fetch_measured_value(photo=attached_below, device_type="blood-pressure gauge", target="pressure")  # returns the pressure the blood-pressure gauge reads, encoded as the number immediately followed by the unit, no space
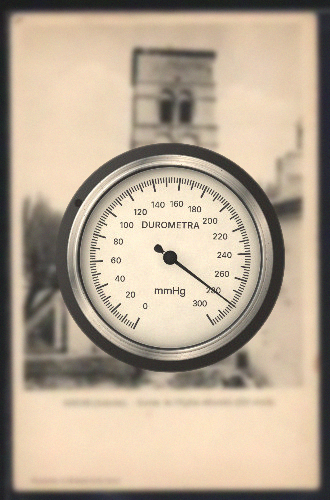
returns 280mmHg
